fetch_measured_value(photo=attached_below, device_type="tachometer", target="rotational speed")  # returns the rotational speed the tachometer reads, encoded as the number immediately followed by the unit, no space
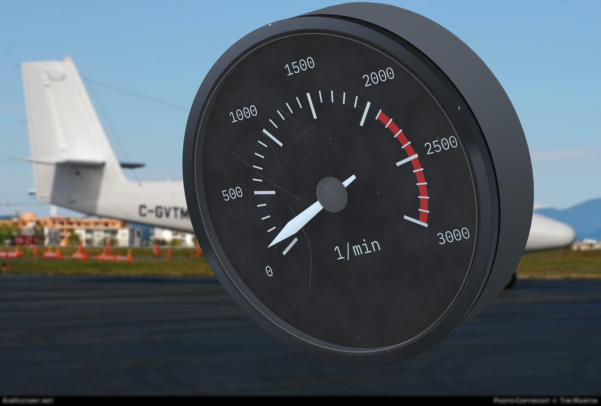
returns 100rpm
